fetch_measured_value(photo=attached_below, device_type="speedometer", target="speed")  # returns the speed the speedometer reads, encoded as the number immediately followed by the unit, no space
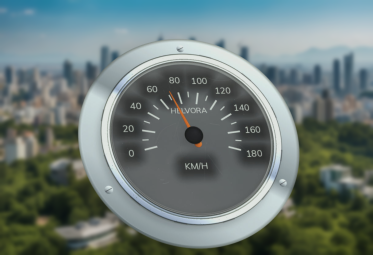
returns 70km/h
